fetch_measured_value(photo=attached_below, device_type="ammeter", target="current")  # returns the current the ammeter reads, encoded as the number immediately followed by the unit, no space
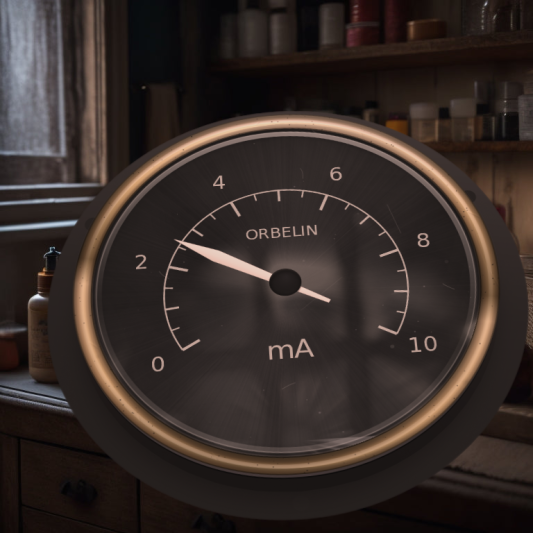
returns 2.5mA
